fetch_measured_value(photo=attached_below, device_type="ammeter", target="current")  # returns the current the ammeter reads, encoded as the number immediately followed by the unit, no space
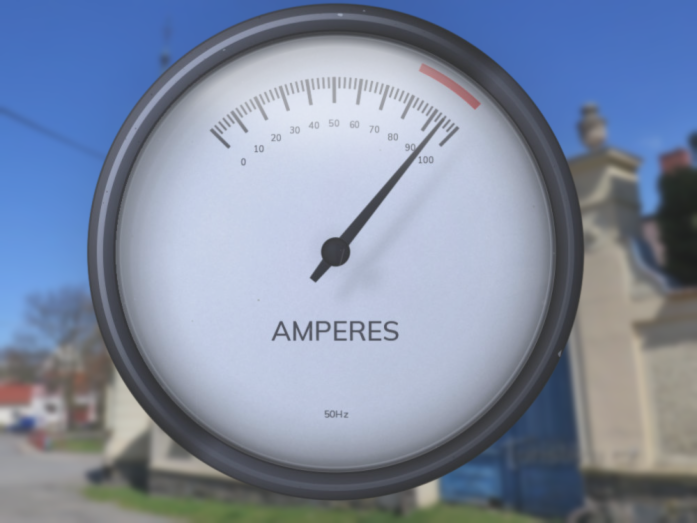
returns 94A
